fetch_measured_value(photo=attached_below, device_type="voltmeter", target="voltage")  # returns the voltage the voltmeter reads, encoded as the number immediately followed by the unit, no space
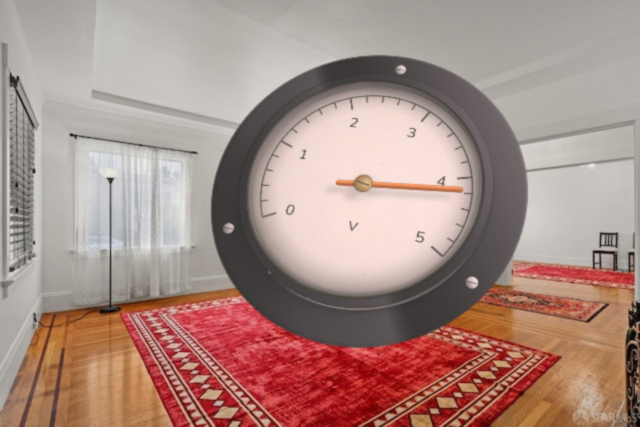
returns 4.2V
